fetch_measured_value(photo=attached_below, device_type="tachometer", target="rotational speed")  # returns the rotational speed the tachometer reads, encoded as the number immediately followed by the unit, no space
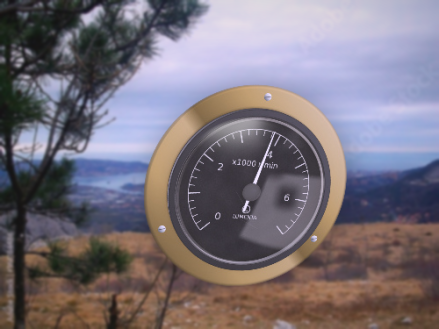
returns 3800rpm
